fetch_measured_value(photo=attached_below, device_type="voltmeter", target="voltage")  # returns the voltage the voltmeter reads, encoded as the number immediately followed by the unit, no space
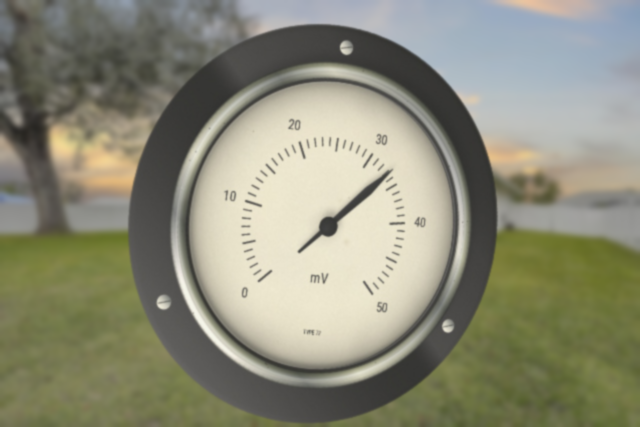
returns 33mV
